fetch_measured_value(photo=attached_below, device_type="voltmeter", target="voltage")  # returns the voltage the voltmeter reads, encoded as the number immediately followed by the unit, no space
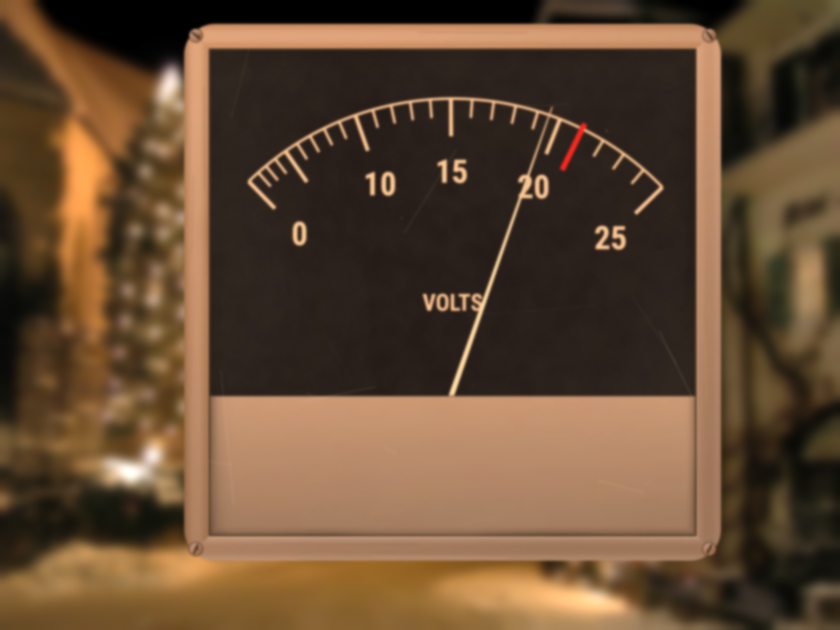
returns 19.5V
